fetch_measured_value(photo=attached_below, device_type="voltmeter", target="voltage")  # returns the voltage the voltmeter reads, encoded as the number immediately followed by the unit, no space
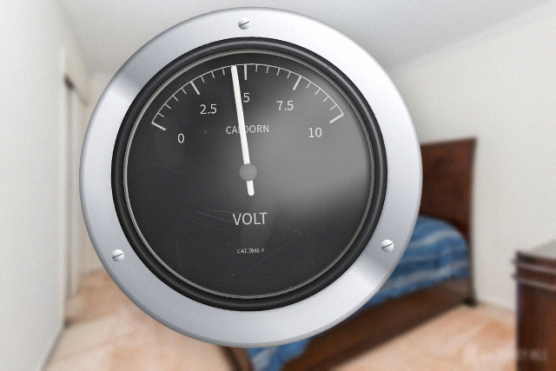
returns 4.5V
